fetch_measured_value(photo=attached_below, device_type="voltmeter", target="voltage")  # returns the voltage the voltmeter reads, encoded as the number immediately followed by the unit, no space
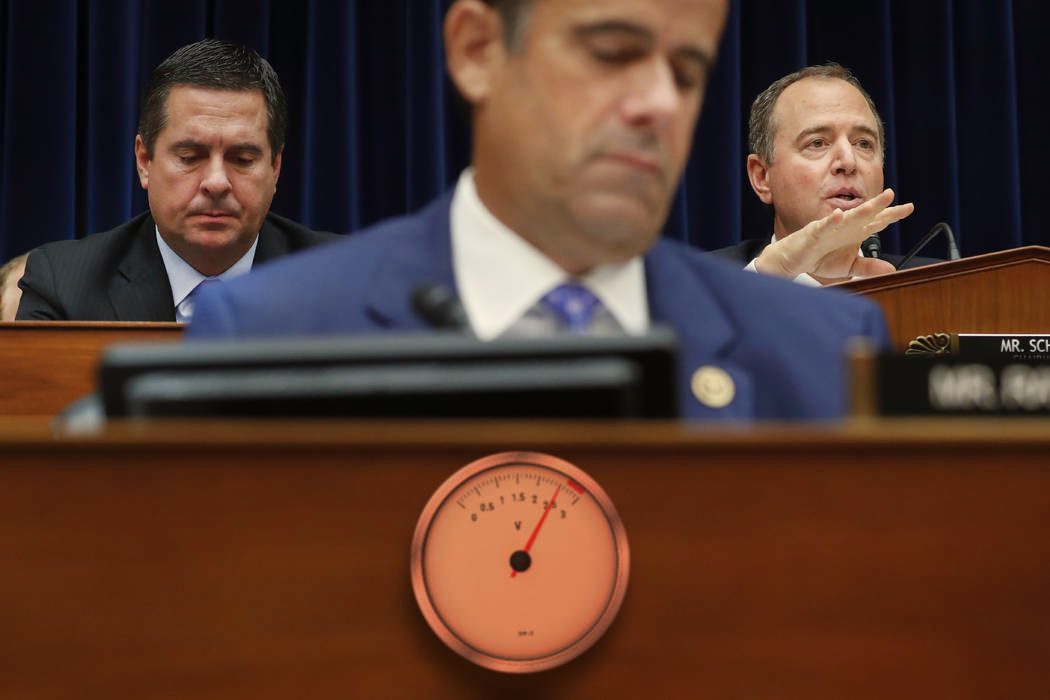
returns 2.5V
